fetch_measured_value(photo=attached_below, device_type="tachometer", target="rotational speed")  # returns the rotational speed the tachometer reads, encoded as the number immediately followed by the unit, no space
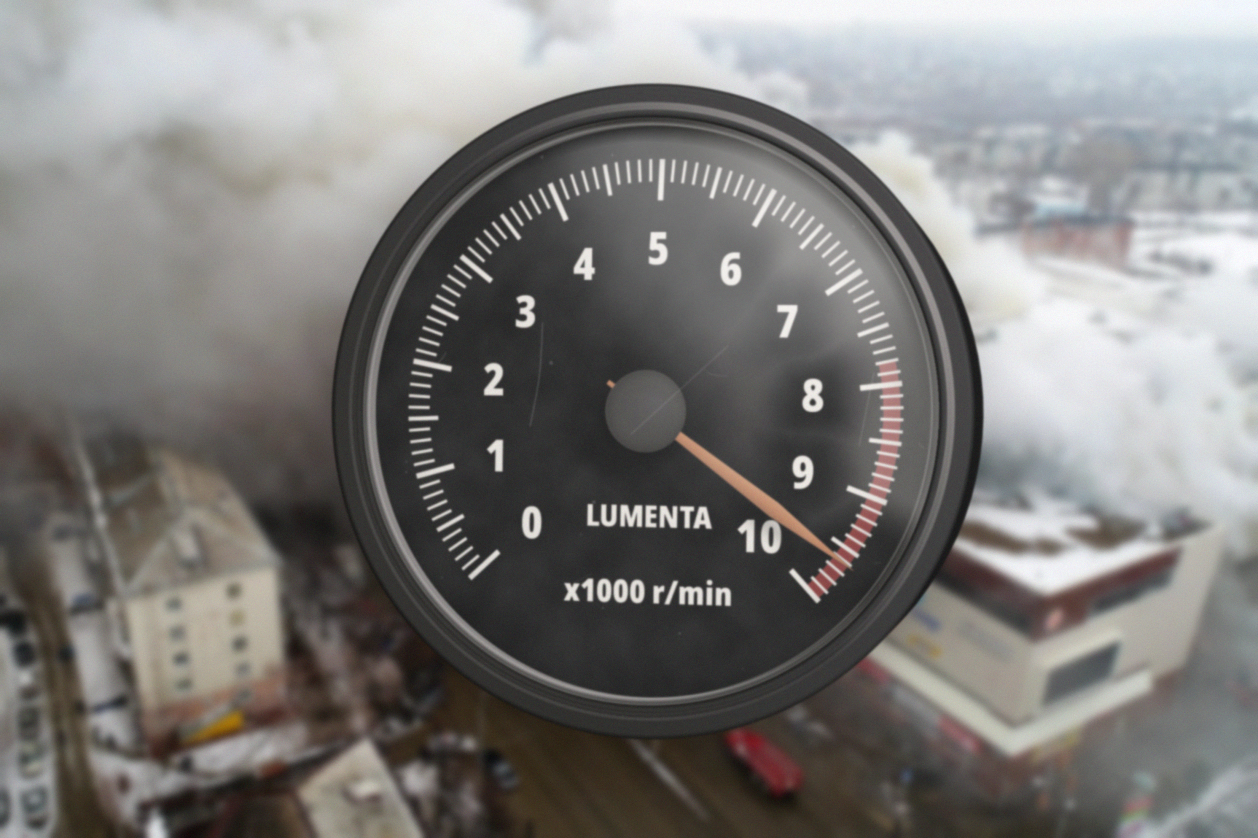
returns 9600rpm
